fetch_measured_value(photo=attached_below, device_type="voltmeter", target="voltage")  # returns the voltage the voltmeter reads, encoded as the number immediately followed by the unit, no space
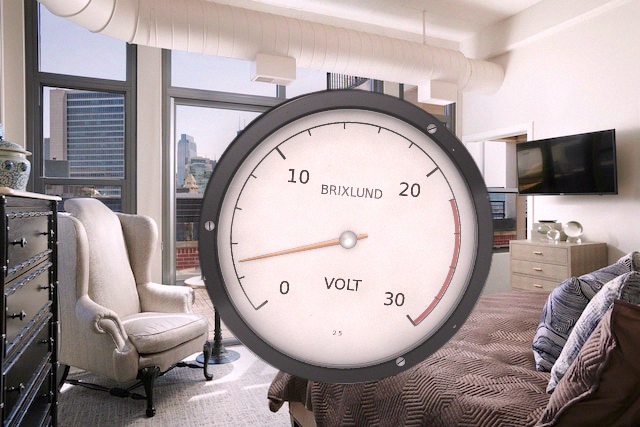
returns 3V
